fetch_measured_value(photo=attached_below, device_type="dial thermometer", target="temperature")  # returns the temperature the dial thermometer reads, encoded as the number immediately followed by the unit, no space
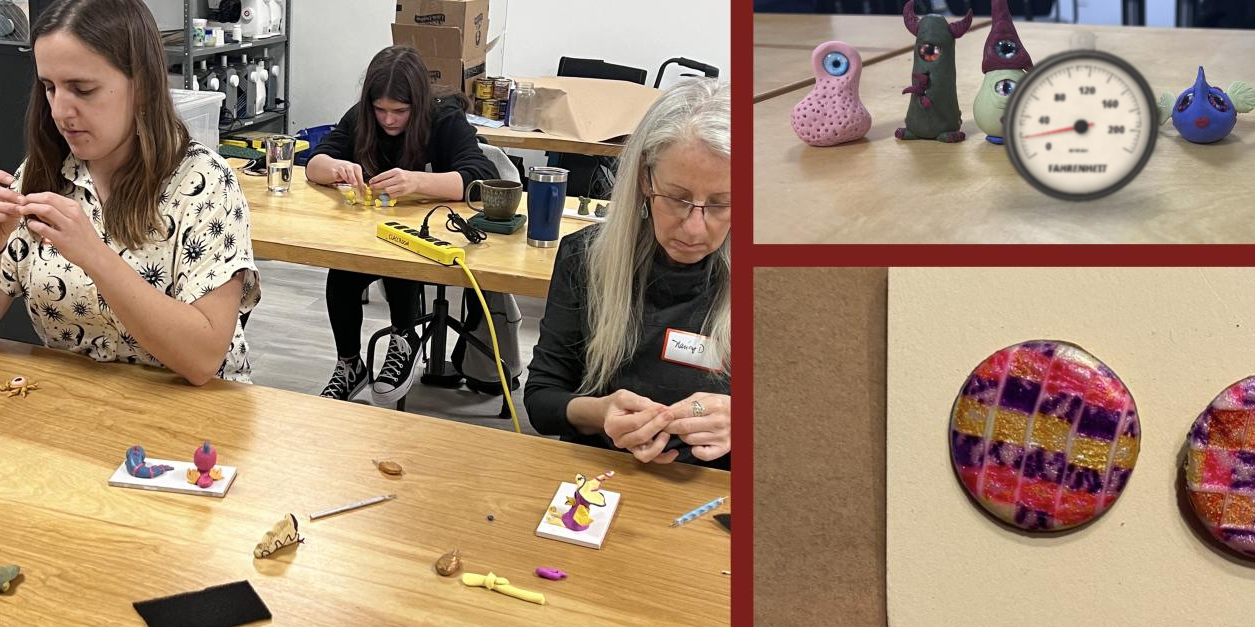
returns 20°F
